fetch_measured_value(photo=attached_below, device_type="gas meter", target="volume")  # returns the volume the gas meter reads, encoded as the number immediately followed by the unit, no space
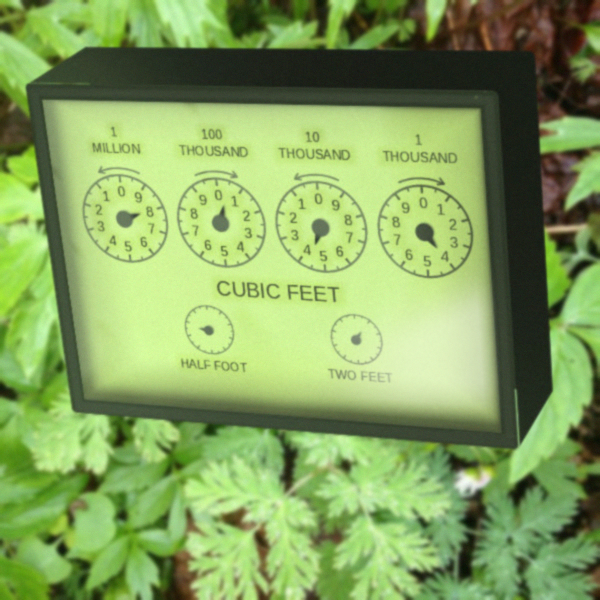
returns 804400ft³
